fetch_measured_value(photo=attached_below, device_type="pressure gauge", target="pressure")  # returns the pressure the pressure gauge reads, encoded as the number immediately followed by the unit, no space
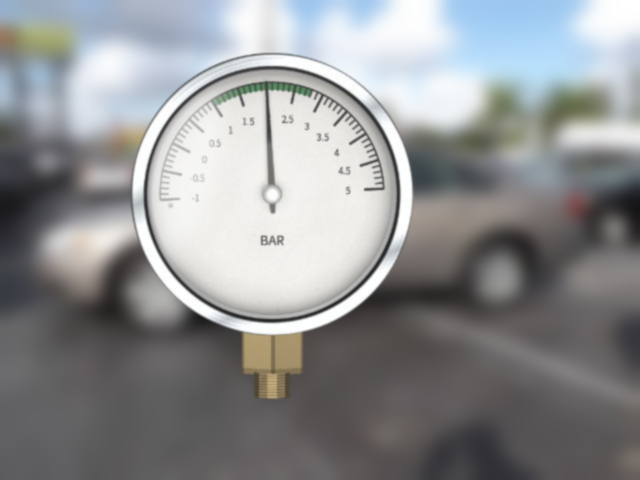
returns 2bar
